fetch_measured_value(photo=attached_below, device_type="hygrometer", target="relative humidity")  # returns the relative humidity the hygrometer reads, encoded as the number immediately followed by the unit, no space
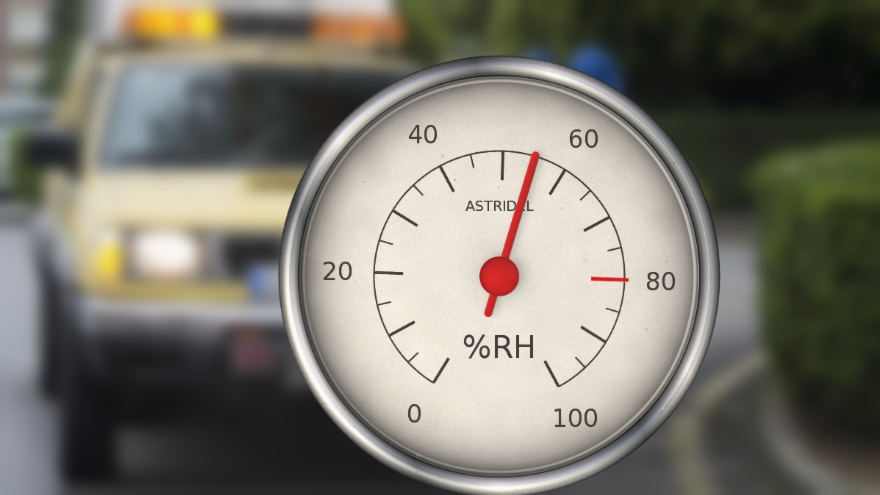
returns 55%
